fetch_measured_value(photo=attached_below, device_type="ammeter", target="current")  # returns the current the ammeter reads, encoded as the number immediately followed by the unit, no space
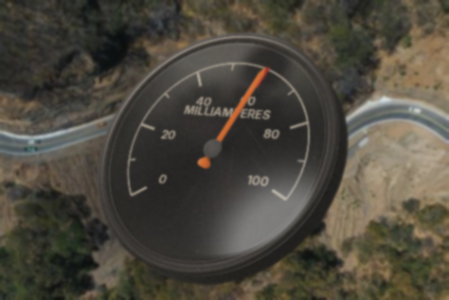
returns 60mA
